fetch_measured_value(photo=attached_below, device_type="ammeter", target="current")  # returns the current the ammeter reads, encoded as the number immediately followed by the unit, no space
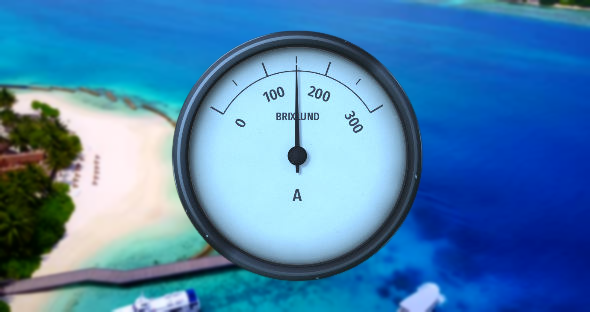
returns 150A
